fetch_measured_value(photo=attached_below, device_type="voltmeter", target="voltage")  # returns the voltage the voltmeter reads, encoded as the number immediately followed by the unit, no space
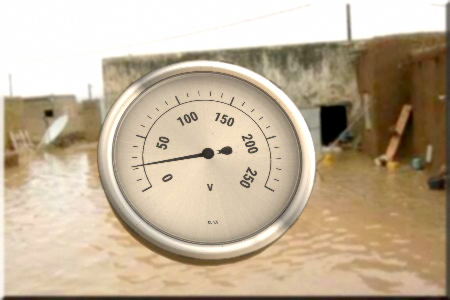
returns 20V
